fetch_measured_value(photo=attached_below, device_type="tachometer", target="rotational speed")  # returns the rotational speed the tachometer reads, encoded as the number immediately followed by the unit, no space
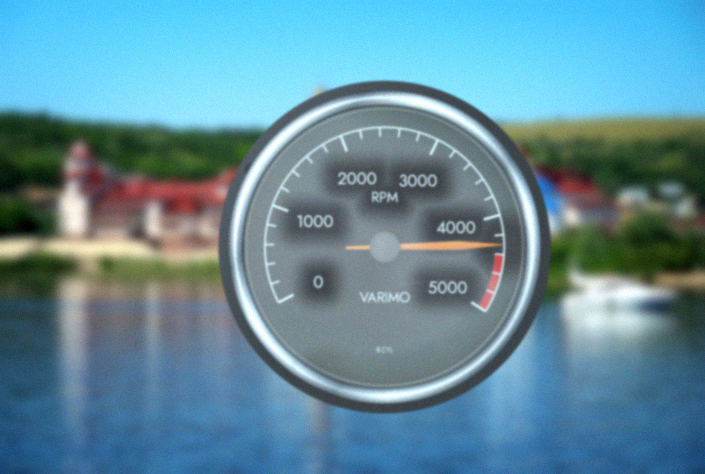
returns 4300rpm
